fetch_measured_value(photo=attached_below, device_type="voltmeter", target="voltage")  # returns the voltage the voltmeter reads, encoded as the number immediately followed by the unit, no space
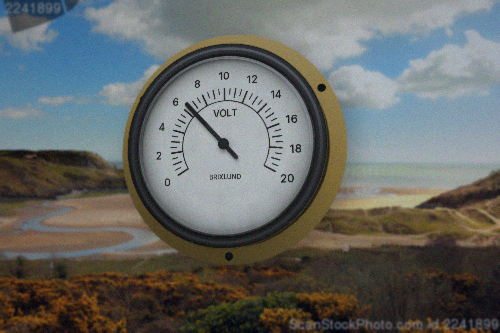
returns 6.5V
